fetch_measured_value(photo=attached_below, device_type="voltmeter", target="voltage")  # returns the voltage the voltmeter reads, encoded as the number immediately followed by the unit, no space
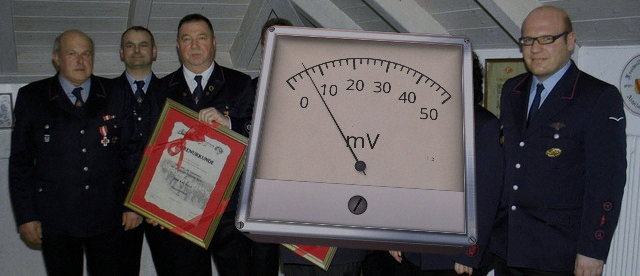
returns 6mV
